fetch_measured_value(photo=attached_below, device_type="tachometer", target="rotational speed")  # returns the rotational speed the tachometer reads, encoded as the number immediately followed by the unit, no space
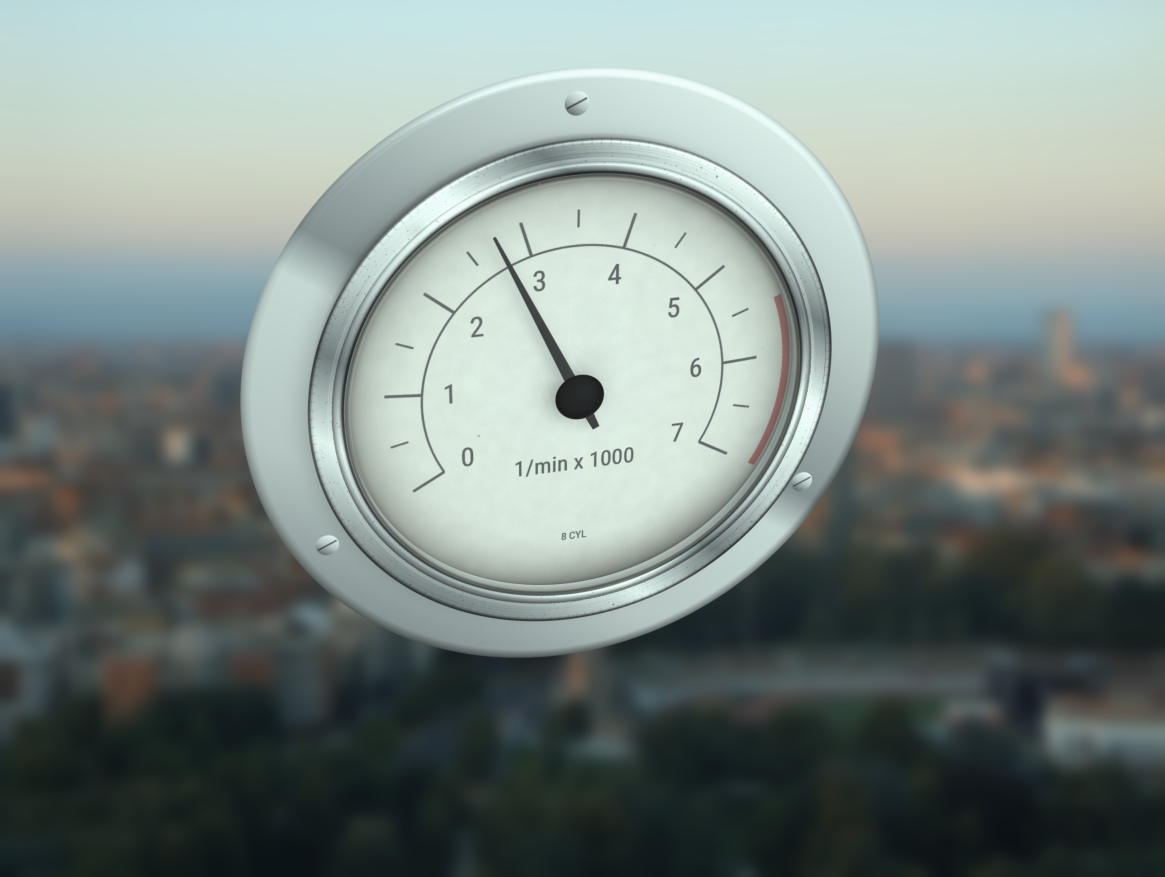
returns 2750rpm
